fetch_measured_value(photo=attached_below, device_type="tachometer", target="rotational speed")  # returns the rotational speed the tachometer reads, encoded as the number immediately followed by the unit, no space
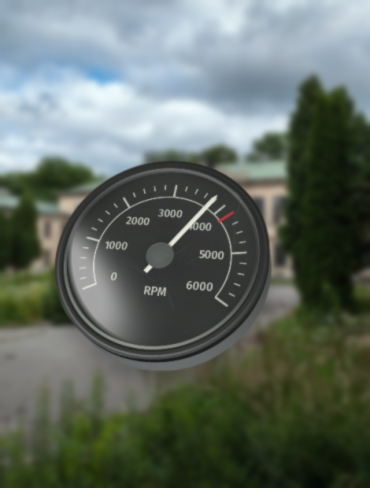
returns 3800rpm
